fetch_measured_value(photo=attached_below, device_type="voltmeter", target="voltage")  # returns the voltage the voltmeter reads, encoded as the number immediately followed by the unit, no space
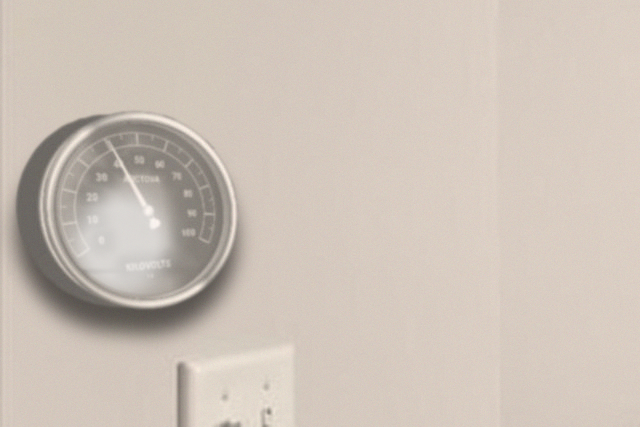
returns 40kV
